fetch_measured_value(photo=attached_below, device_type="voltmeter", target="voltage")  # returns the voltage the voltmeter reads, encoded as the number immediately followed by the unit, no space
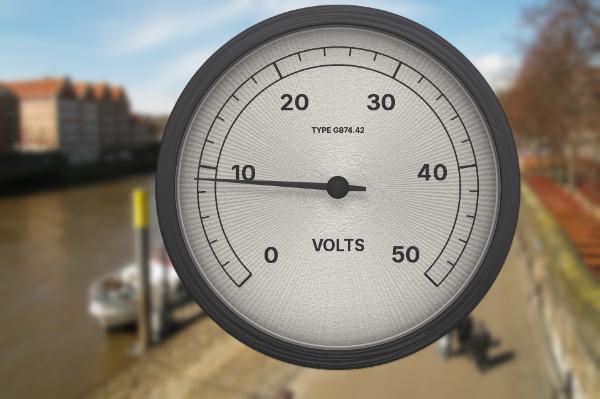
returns 9V
